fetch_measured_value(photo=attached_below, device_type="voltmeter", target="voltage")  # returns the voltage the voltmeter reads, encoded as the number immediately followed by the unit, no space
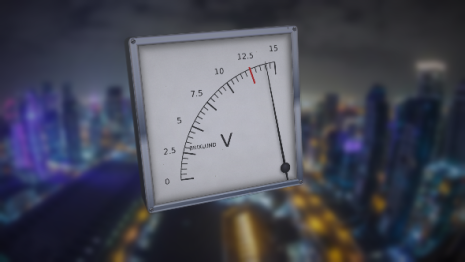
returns 14V
